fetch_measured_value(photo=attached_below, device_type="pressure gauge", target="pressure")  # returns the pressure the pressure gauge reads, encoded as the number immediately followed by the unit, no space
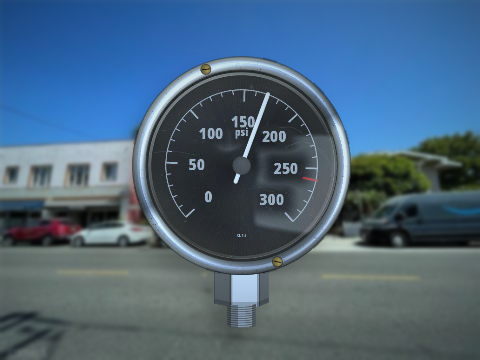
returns 170psi
